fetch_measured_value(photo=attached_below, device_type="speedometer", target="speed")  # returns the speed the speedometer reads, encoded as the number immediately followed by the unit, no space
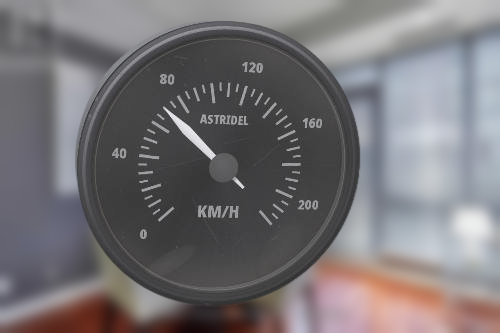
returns 70km/h
